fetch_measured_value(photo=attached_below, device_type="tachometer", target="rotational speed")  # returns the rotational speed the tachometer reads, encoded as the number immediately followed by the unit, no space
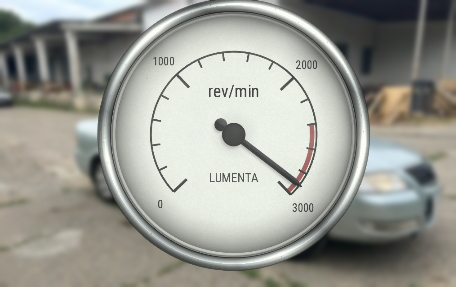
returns 2900rpm
